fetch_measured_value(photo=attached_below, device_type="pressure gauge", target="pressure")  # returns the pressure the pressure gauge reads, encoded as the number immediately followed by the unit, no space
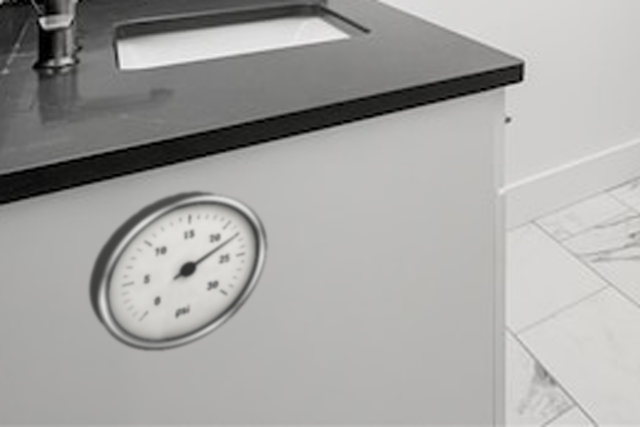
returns 22psi
